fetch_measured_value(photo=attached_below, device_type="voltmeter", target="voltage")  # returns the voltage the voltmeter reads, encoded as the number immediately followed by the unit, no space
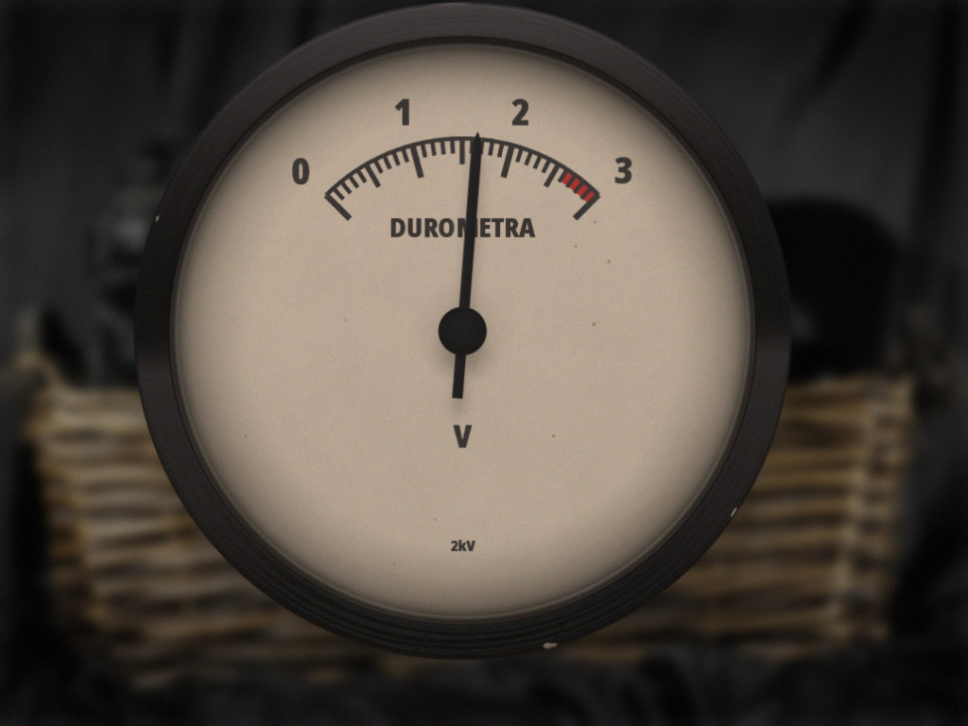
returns 1.65V
